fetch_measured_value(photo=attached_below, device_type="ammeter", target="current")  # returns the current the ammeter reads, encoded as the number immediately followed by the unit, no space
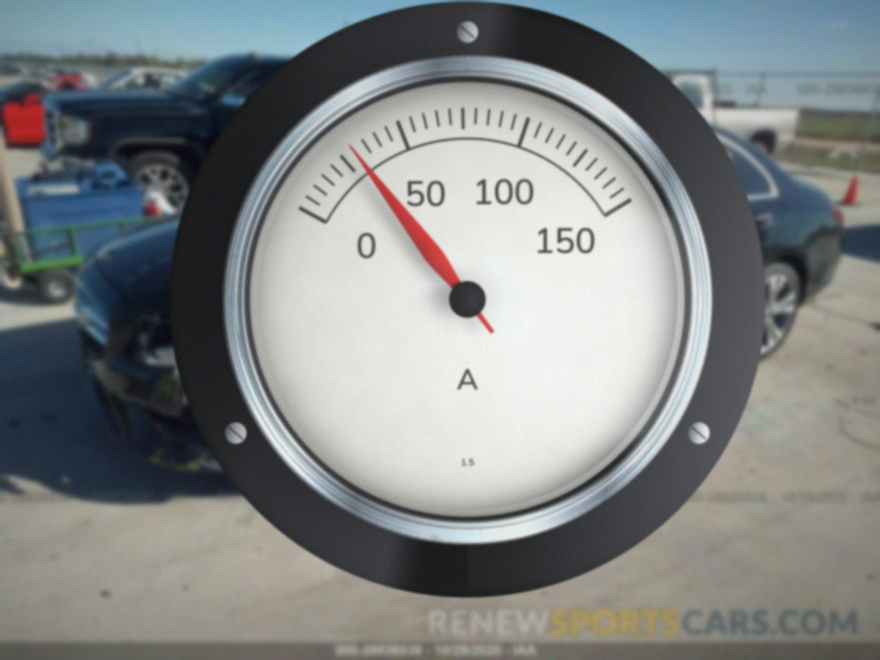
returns 30A
